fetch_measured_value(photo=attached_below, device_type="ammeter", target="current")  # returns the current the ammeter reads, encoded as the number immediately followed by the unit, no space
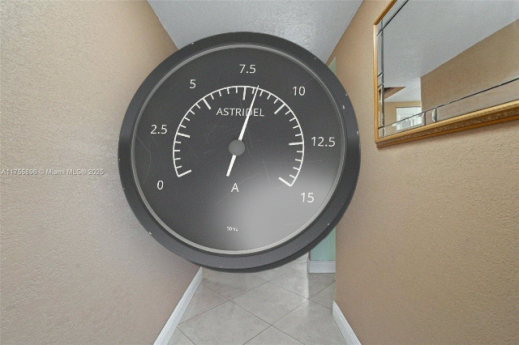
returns 8.25A
